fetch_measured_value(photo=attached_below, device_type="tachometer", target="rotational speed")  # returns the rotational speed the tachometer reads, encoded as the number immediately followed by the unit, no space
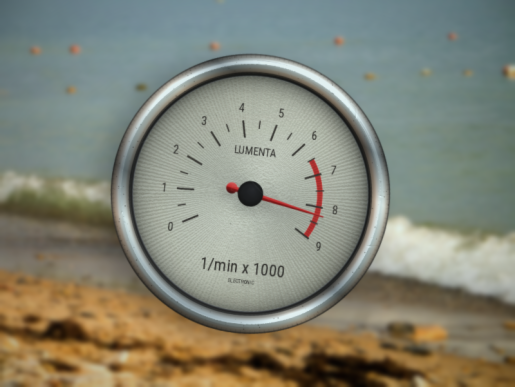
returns 8250rpm
